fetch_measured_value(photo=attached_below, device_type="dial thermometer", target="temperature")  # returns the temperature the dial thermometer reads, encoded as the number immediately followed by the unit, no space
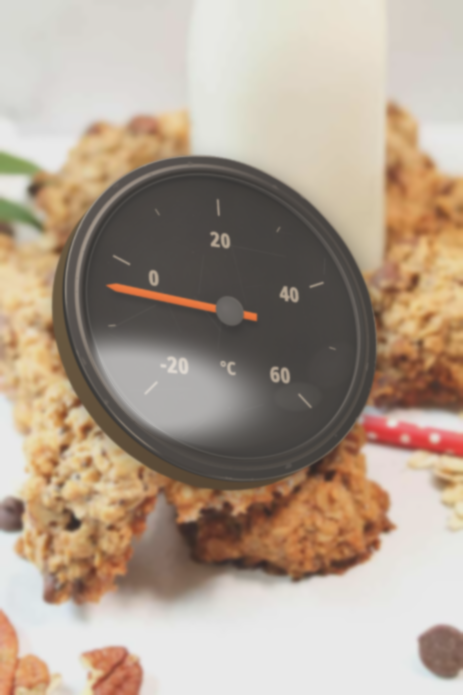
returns -5°C
